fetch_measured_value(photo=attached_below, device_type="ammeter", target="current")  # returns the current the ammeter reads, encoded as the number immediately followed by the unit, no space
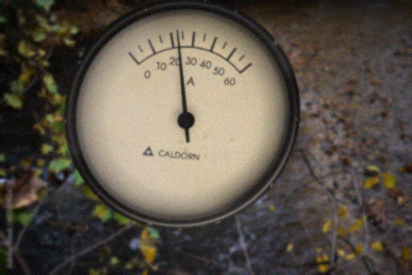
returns 22.5A
